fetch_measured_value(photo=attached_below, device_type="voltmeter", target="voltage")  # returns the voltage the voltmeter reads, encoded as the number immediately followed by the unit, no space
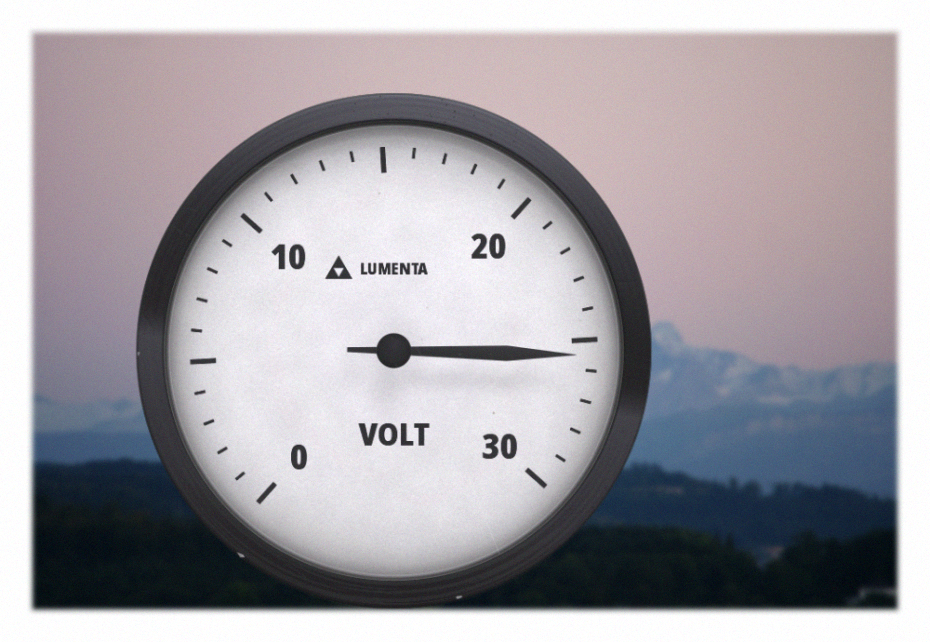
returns 25.5V
